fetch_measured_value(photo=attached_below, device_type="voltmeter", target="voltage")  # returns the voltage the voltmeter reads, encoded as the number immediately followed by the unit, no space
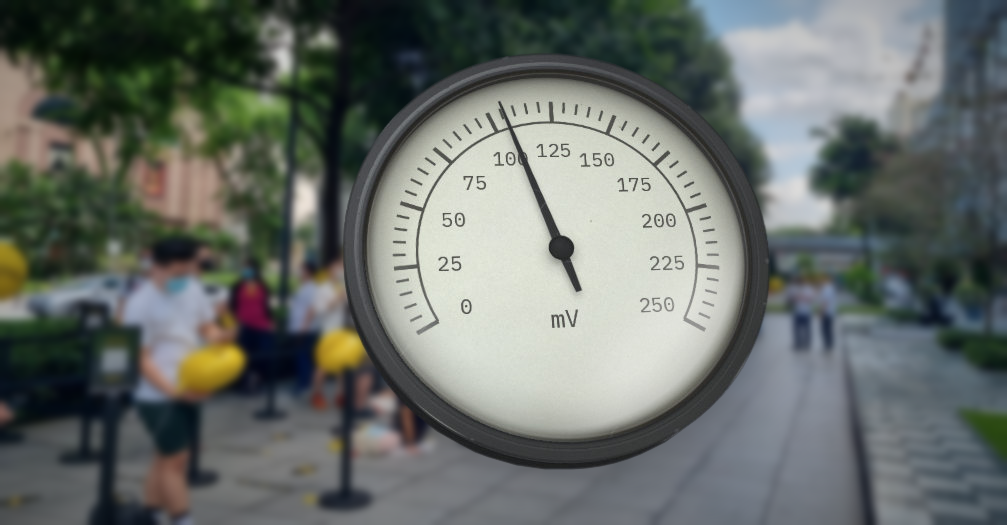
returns 105mV
